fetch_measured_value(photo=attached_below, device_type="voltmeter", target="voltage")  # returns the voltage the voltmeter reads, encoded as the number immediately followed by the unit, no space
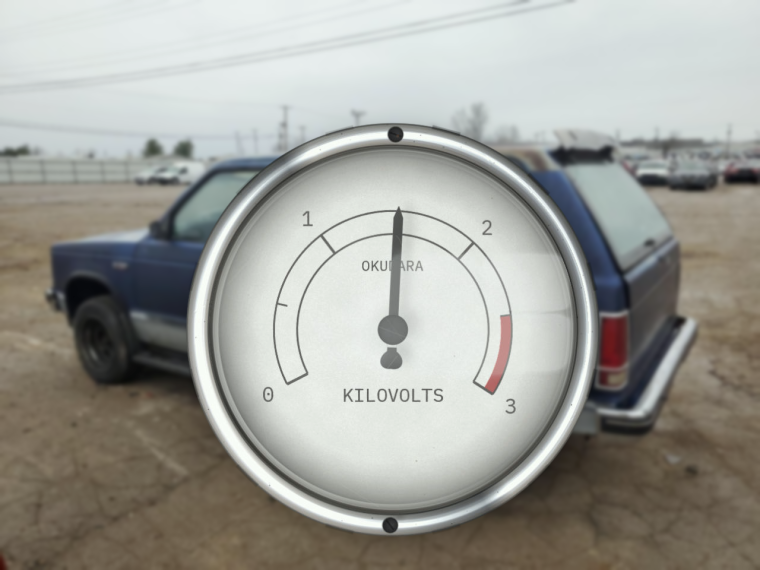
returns 1.5kV
